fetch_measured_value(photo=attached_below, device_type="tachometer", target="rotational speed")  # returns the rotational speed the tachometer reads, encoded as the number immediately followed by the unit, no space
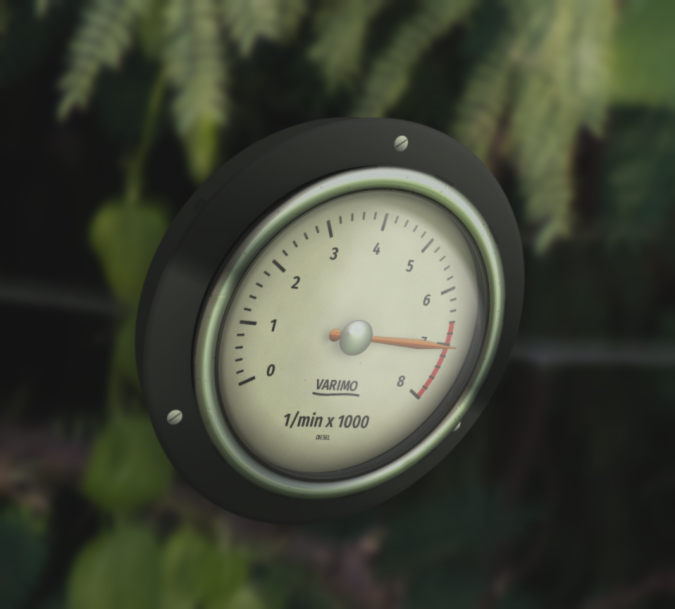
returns 7000rpm
